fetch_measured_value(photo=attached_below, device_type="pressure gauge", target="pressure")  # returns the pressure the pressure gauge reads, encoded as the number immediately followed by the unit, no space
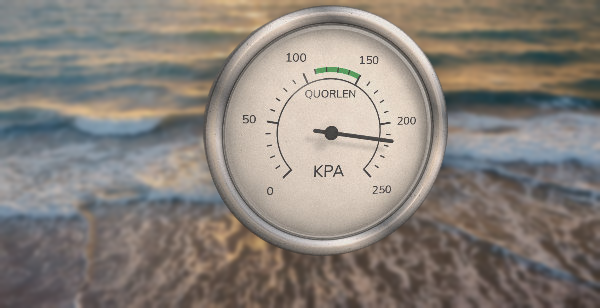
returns 215kPa
